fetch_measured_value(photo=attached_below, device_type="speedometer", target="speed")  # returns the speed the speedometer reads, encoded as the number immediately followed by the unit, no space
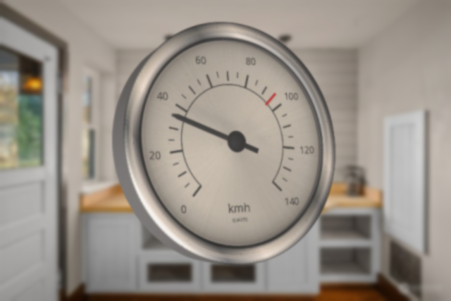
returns 35km/h
